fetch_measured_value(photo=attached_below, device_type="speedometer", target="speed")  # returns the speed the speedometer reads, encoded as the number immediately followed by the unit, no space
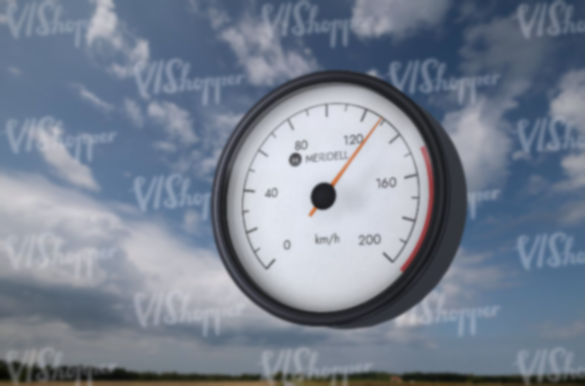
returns 130km/h
